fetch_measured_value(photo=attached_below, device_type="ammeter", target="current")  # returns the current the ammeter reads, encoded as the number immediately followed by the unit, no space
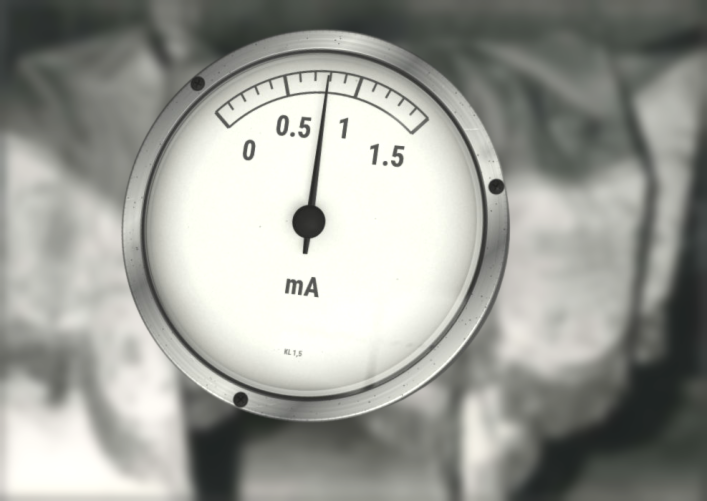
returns 0.8mA
